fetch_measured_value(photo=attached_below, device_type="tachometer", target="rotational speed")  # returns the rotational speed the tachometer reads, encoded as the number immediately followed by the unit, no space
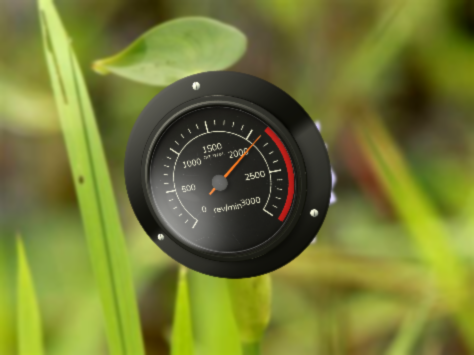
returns 2100rpm
